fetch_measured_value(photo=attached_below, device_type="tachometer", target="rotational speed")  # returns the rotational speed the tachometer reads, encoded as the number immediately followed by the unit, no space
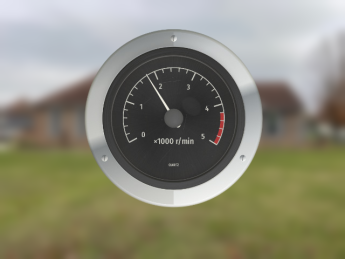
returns 1800rpm
